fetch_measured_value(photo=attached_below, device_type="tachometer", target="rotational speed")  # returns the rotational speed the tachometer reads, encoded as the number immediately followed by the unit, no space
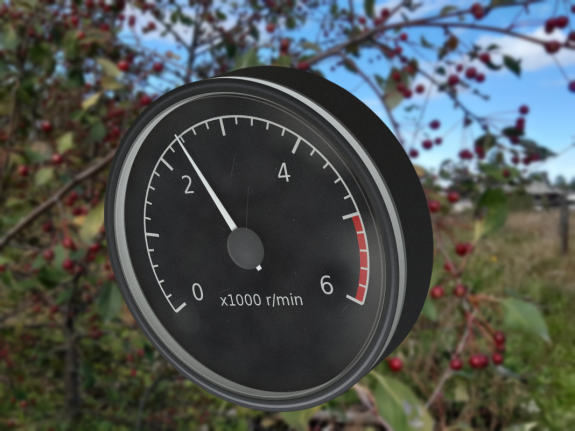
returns 2400rpm
